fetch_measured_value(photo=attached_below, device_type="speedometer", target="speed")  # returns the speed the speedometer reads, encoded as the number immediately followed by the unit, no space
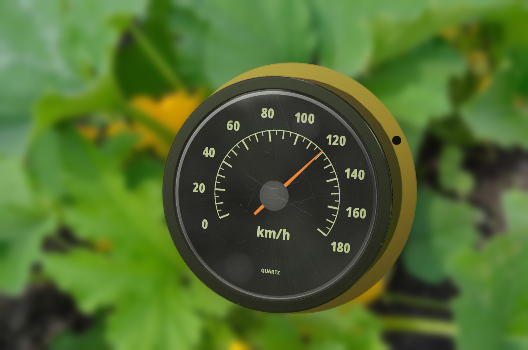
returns 120km/h
